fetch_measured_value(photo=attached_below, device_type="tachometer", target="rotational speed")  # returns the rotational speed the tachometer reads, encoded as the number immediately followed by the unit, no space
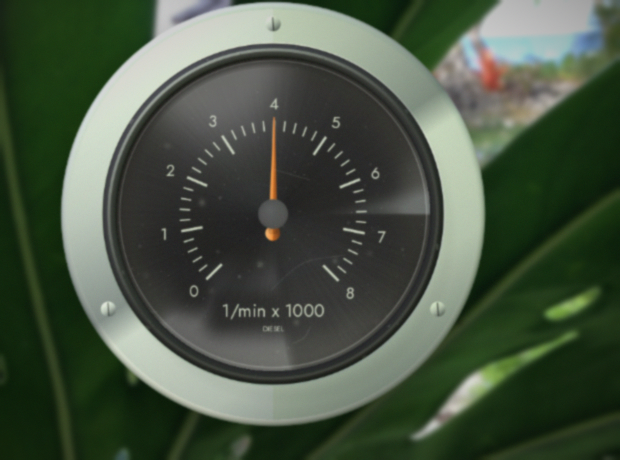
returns 4000rpm
